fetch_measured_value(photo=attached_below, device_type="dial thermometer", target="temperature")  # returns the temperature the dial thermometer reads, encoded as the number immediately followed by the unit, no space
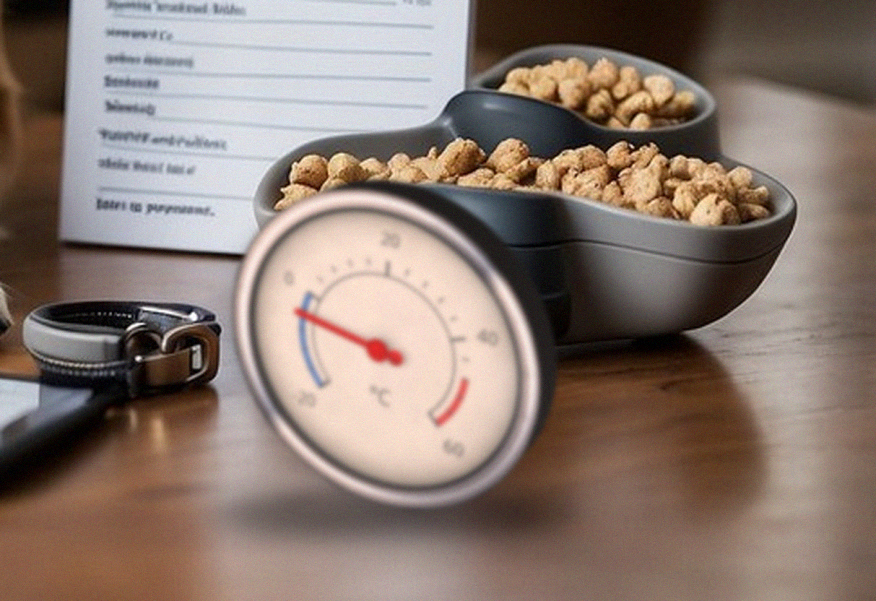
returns -4°C
